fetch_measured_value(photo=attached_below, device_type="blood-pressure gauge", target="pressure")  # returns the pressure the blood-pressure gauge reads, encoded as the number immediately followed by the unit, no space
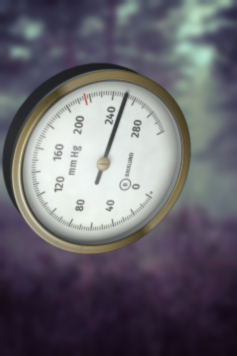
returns 250mmHg
